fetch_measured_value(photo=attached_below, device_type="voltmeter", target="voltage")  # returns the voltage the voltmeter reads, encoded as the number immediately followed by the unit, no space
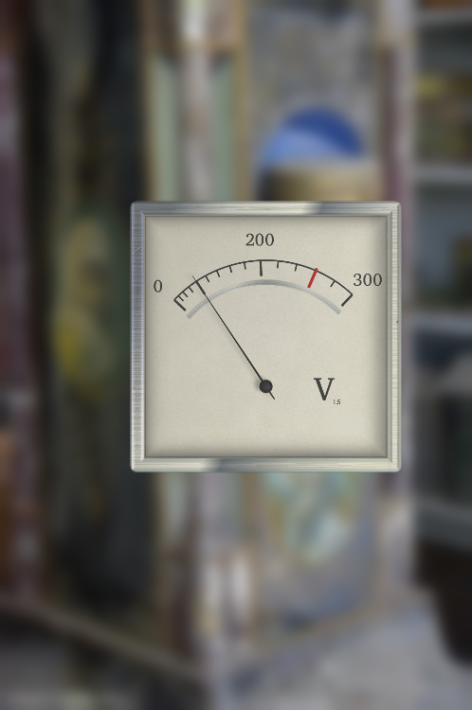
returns 100V
